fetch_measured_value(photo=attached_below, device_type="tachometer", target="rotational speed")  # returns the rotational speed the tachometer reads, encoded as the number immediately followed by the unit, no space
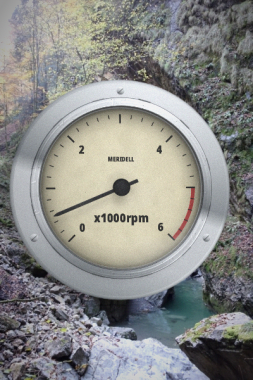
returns 500rpm
